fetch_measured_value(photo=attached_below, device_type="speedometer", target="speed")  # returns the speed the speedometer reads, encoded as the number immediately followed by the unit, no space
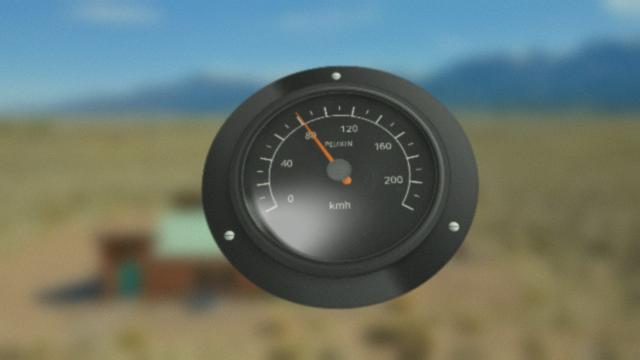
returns 80km/h
